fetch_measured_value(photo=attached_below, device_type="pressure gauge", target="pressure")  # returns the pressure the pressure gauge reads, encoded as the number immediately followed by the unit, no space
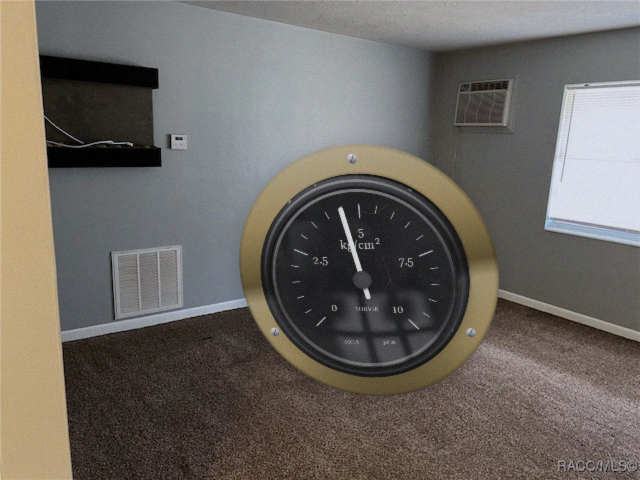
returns 4.5kg/cm²
